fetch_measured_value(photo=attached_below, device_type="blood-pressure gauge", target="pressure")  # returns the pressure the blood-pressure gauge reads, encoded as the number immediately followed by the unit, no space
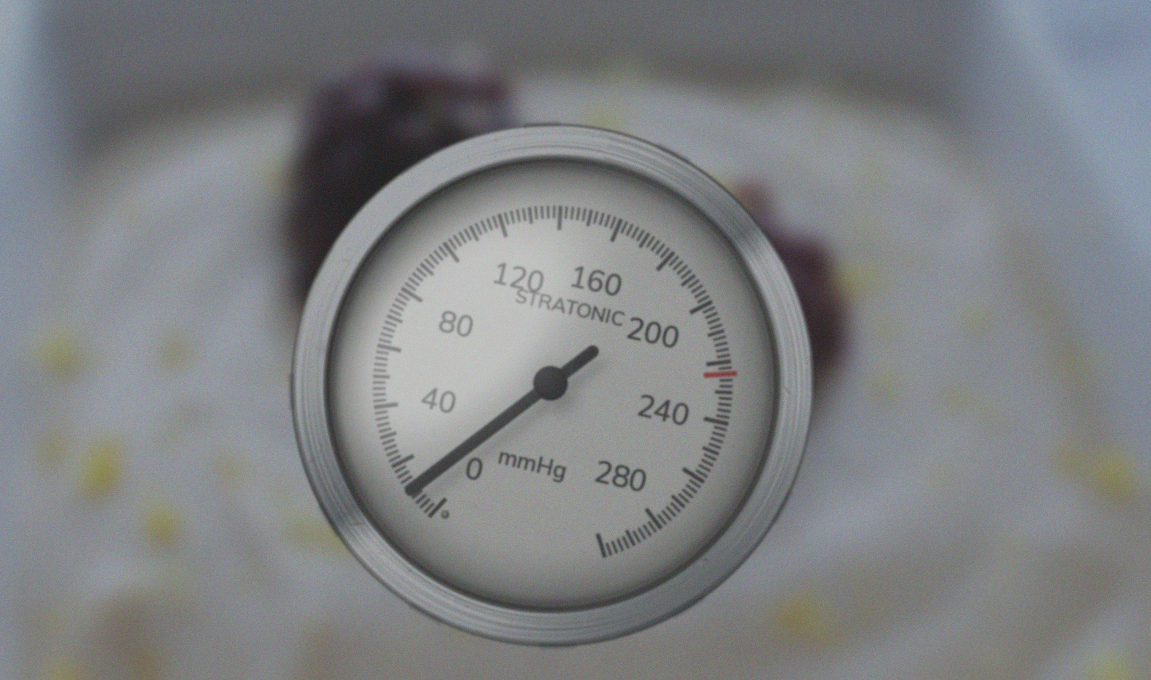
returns 10mmHg
